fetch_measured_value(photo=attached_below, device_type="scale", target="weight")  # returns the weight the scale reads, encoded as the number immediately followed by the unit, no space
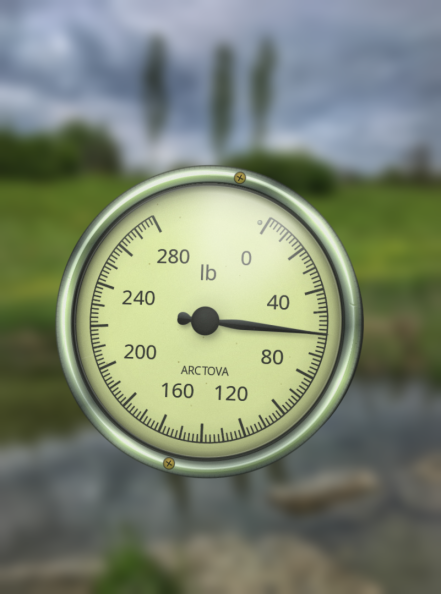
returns 60lb
